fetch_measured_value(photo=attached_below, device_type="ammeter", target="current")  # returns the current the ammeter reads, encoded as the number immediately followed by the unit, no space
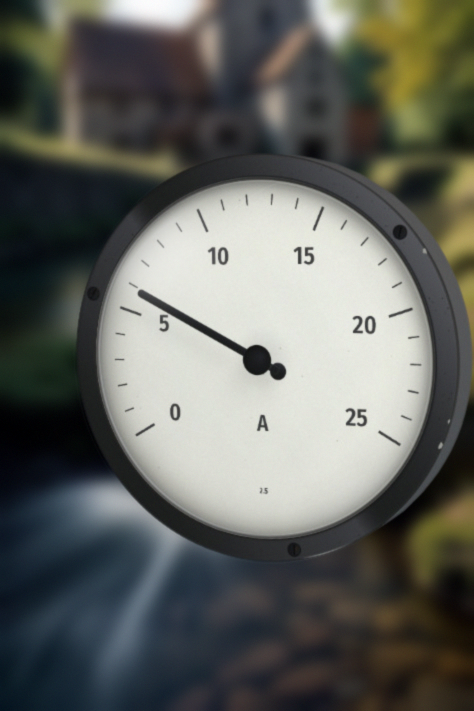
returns 6A
